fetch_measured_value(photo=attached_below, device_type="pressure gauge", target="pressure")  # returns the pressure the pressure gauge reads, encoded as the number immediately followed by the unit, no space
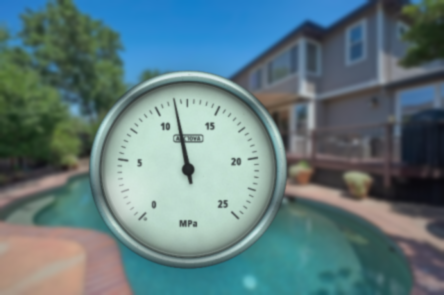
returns 11.5MPa
